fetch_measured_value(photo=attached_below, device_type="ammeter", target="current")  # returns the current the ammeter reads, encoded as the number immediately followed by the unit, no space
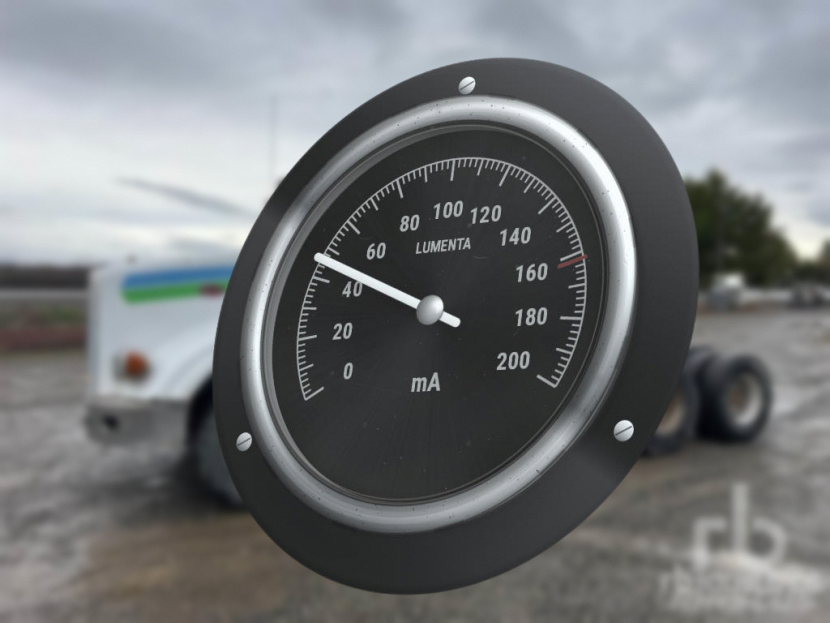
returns 46mA
